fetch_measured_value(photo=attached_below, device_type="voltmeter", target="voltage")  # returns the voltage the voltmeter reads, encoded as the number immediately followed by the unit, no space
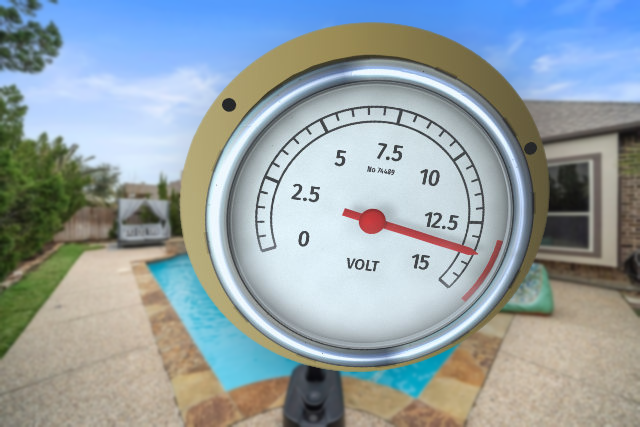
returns 13.5V
